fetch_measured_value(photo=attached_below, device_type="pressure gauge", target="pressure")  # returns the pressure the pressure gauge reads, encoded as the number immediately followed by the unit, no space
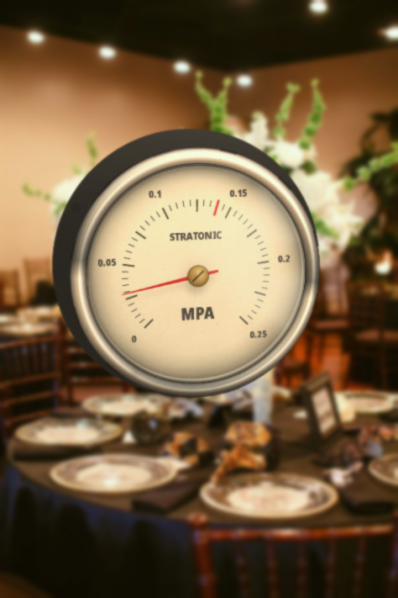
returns 0.03MPa
